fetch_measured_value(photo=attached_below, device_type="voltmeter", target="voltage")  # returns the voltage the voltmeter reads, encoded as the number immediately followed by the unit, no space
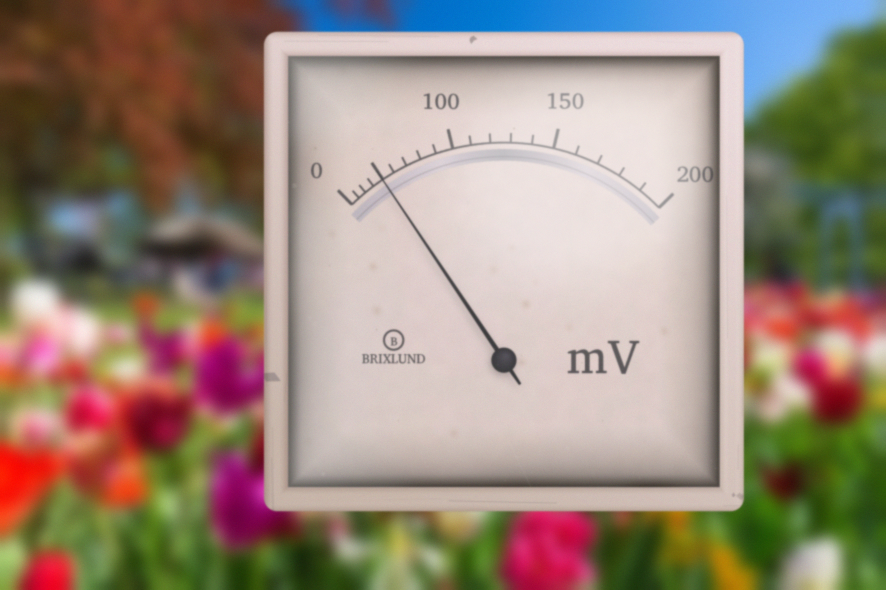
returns 50mV
